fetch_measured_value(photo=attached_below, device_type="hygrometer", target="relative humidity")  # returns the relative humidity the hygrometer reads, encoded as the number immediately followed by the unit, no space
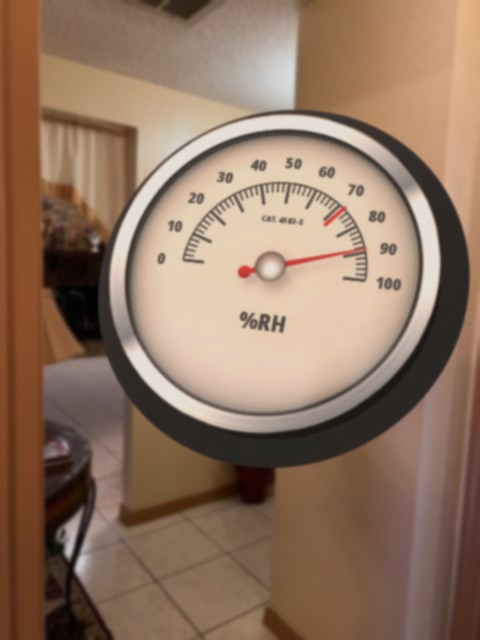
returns 90%
